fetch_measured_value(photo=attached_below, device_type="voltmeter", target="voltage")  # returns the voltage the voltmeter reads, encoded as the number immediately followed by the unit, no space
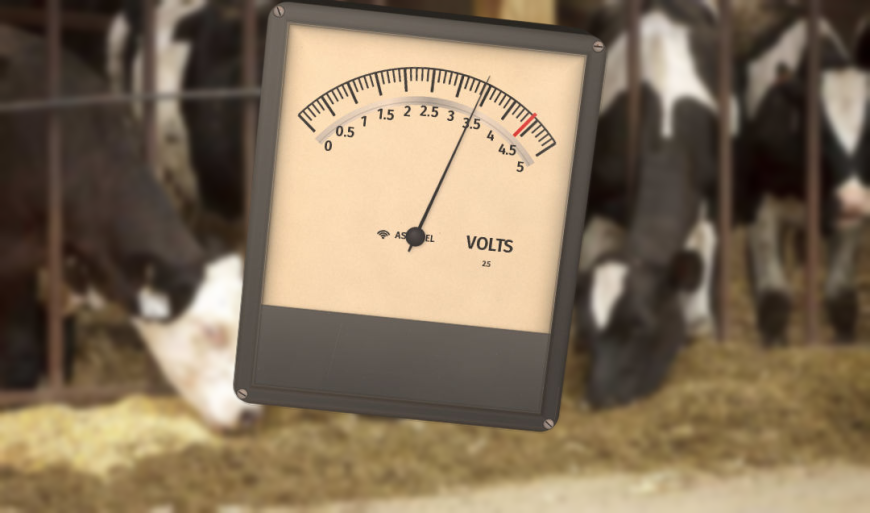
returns 3.4V
